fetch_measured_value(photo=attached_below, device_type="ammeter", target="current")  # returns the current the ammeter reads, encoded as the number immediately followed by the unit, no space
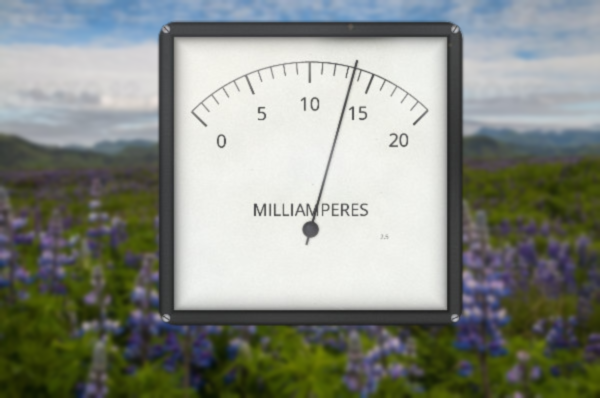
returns 13.5mA
